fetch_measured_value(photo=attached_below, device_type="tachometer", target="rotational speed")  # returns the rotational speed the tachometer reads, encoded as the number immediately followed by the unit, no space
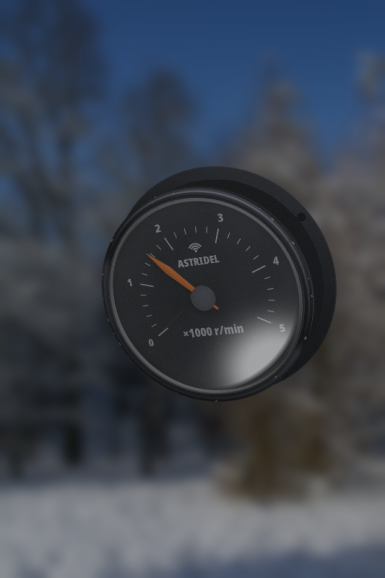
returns 1600rpm
